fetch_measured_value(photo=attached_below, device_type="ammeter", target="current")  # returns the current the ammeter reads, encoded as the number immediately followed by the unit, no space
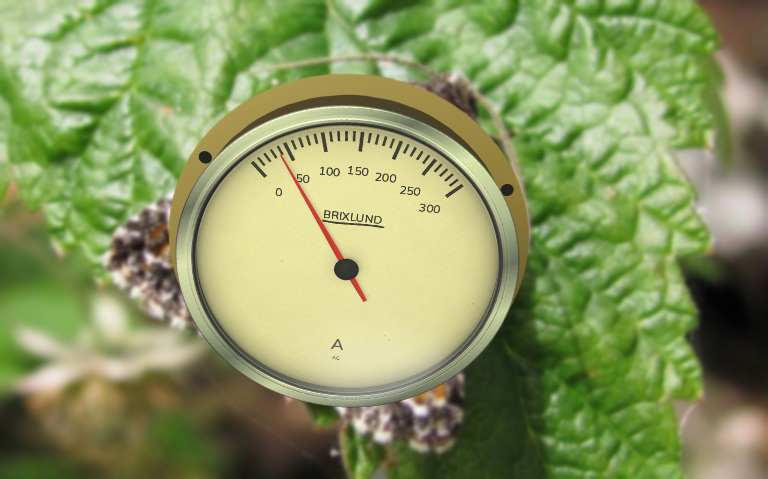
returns 40A
